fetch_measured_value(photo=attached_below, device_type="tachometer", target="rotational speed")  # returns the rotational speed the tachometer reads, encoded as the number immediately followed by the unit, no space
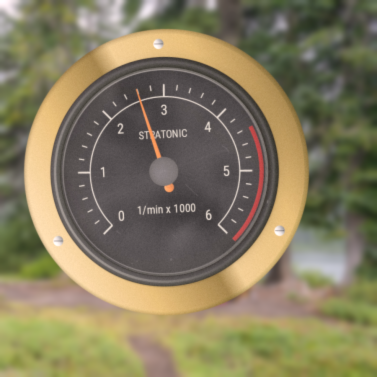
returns 2600rpm
